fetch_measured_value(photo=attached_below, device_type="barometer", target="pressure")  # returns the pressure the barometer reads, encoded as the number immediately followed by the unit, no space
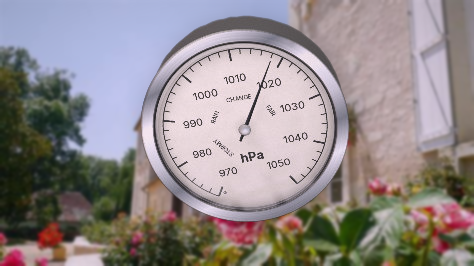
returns 1018hPa
